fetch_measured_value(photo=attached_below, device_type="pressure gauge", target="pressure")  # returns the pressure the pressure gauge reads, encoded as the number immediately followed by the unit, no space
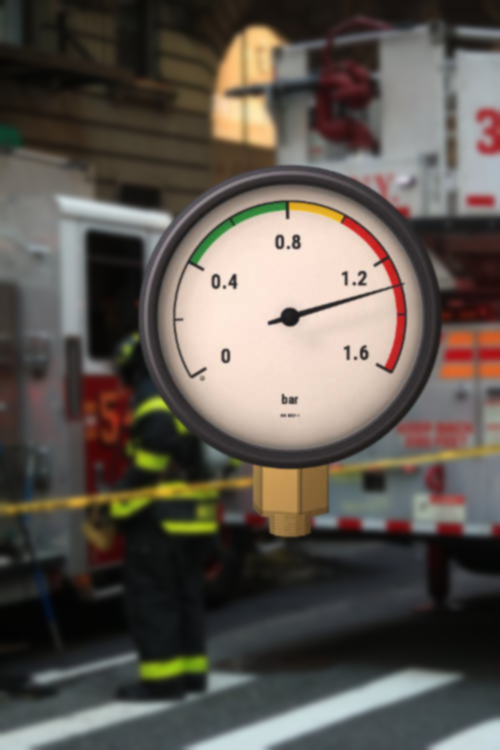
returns 1.3bar
